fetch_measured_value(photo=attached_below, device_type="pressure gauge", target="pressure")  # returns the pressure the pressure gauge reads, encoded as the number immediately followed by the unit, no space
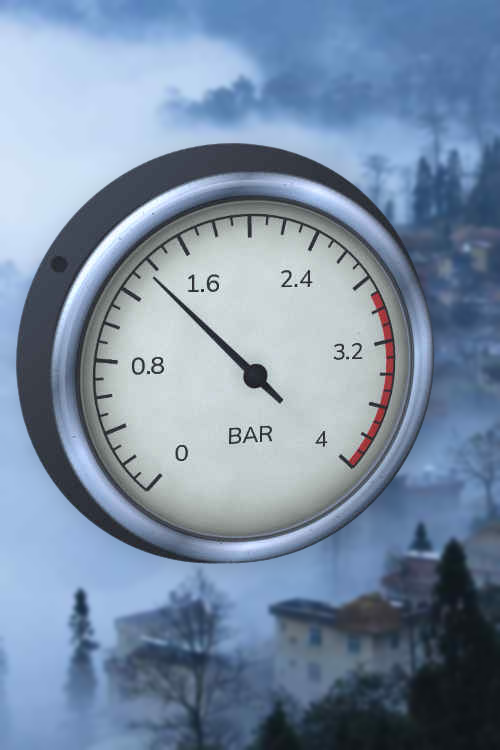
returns 1.35bar
